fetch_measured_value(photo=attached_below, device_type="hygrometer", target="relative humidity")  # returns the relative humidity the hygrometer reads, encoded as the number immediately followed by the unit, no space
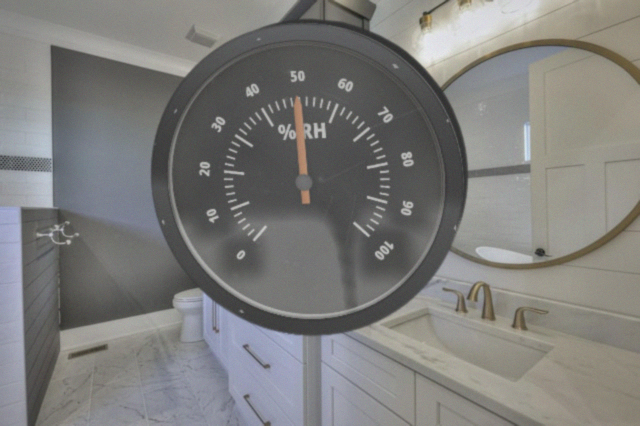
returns 50%
